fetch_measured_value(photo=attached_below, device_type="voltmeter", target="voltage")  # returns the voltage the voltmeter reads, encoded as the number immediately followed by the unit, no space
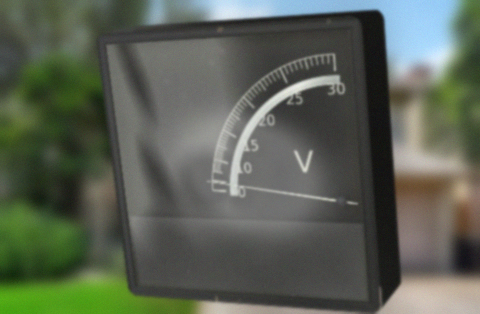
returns 5V
